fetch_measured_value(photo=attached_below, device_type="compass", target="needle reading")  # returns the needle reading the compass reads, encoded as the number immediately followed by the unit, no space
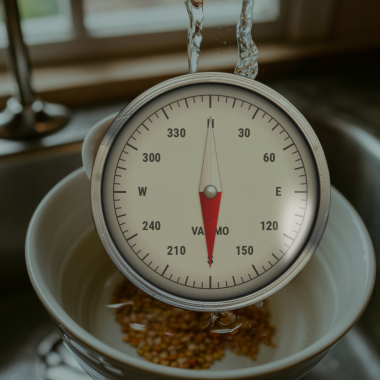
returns 180°
